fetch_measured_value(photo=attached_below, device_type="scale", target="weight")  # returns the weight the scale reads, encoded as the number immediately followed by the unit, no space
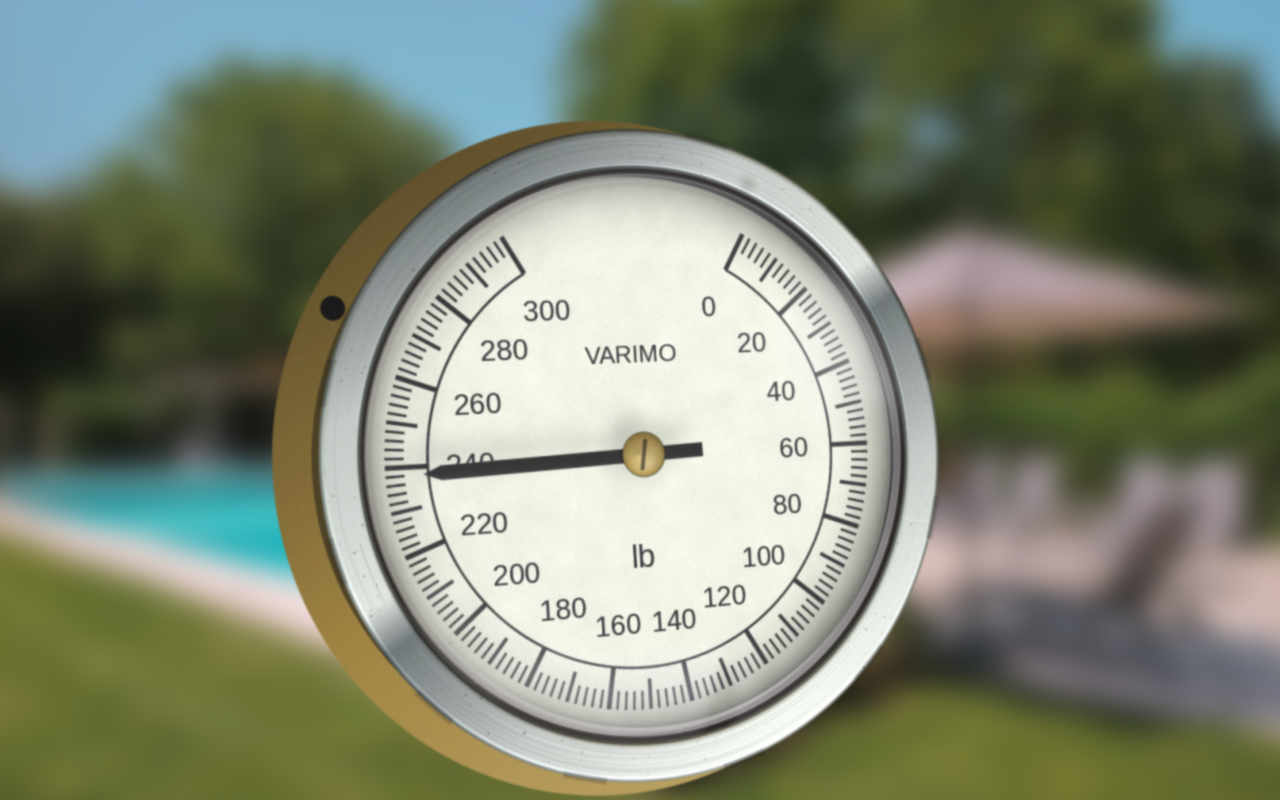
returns 238lb
